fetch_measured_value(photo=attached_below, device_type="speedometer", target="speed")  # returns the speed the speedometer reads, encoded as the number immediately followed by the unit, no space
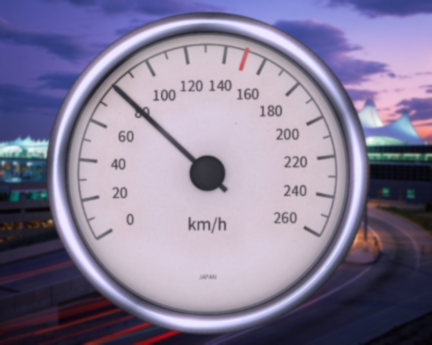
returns 80km/h
